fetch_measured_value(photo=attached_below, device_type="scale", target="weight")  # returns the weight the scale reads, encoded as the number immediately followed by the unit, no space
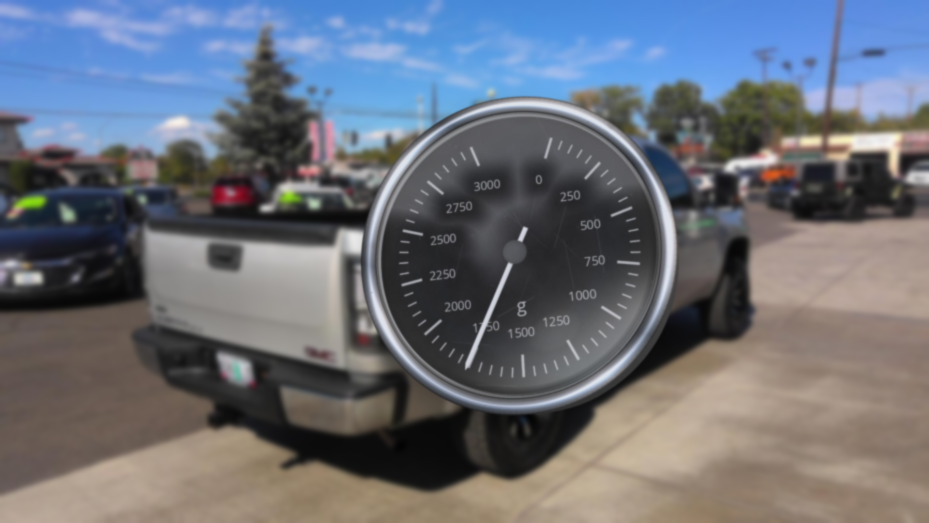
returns 1750g
